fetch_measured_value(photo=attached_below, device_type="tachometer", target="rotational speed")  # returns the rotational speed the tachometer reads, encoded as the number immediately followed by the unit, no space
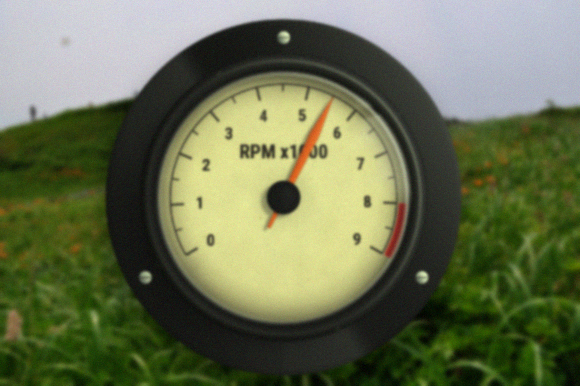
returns 5500rpm
